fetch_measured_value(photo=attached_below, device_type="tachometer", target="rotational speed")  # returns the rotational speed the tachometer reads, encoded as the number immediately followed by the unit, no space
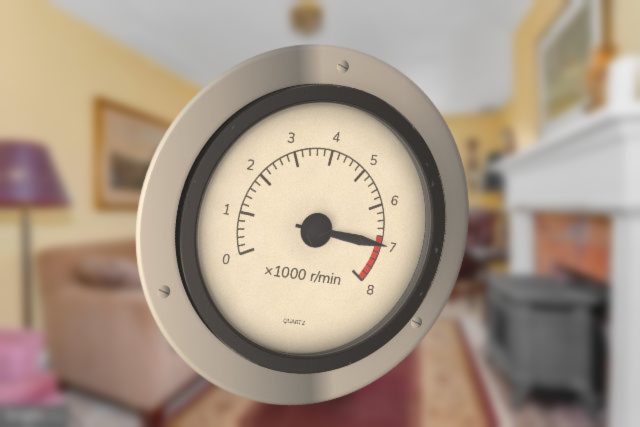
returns 7000rpm
